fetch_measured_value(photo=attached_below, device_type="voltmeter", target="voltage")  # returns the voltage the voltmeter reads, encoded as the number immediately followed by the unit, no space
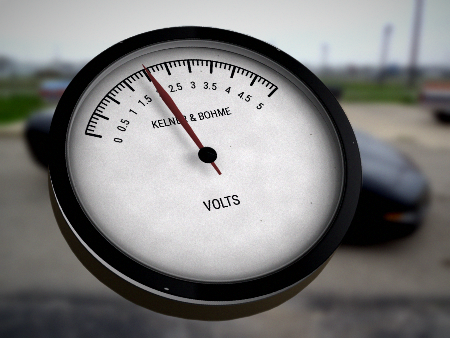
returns 2V
